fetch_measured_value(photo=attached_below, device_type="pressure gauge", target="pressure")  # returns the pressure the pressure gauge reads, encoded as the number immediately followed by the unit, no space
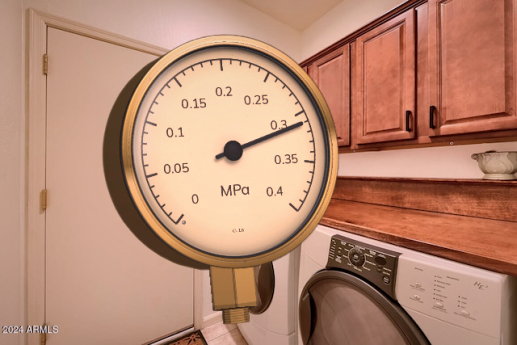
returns 0.31MPa
